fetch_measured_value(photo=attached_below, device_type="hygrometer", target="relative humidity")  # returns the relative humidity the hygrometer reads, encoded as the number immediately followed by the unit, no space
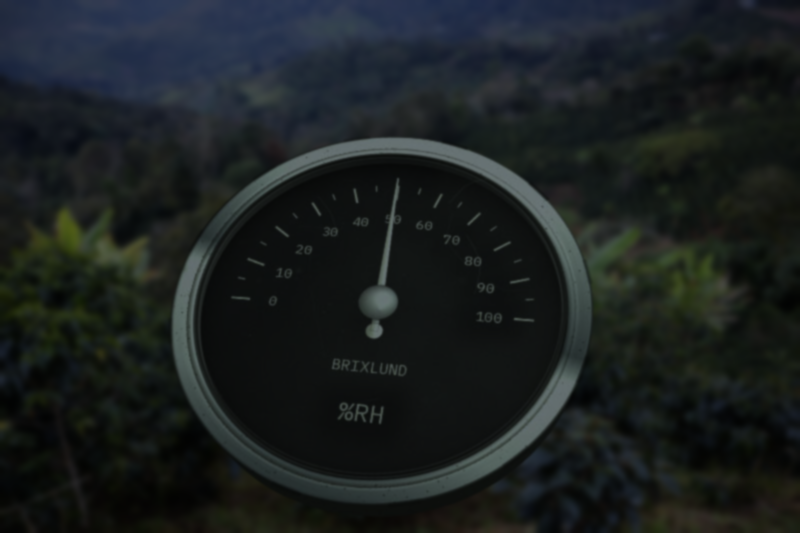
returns 50%
